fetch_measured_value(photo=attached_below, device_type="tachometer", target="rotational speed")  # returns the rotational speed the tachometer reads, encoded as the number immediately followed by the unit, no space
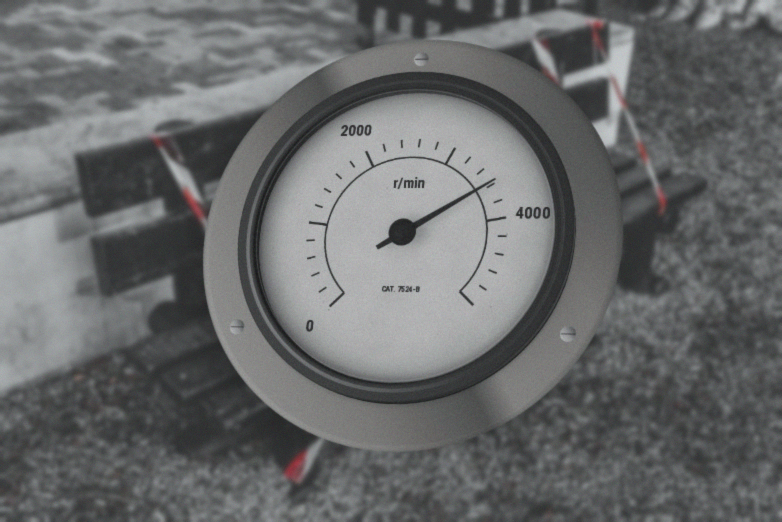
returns 3600rpm
